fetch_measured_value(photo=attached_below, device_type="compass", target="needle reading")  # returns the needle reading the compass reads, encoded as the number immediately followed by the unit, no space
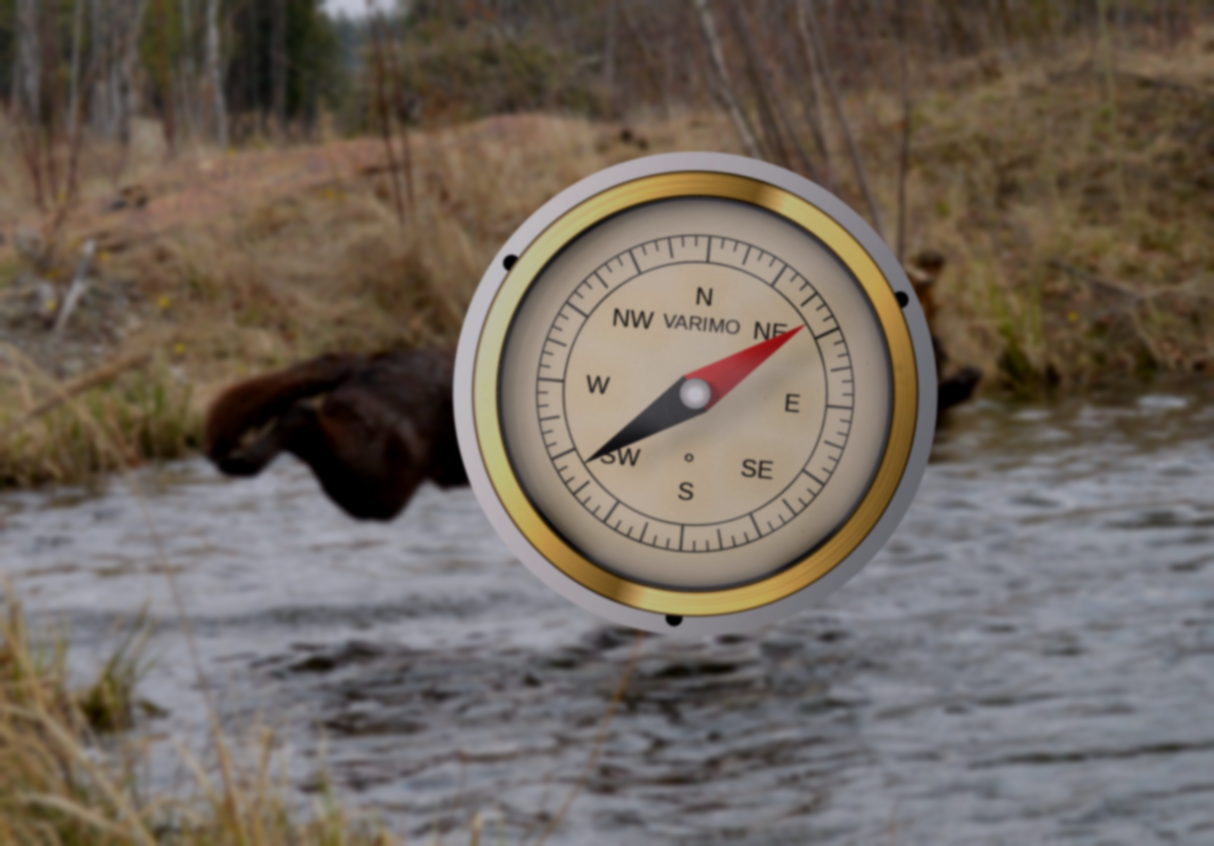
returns 52.5°
